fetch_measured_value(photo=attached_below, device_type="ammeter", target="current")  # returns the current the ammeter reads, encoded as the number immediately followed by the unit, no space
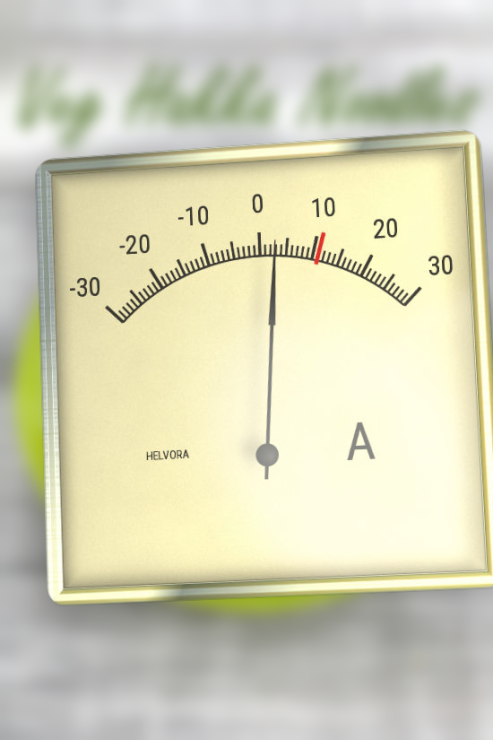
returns 3A
